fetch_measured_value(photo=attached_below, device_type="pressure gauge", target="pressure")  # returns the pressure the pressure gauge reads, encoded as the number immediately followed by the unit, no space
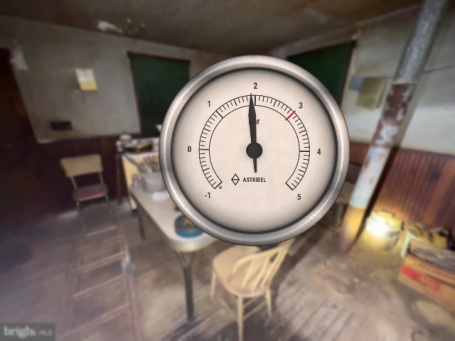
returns 1.9bar
